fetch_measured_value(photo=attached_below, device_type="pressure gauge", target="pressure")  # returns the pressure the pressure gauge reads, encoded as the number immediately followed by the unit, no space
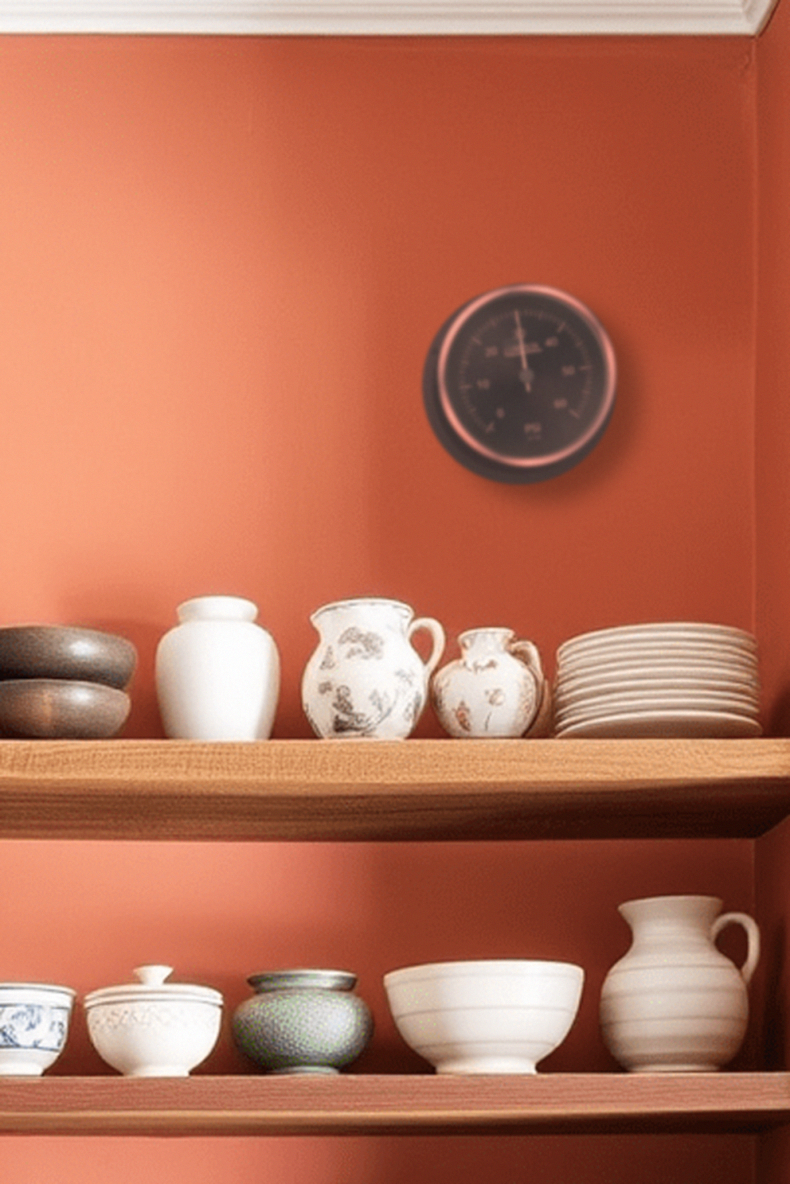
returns 30psi
